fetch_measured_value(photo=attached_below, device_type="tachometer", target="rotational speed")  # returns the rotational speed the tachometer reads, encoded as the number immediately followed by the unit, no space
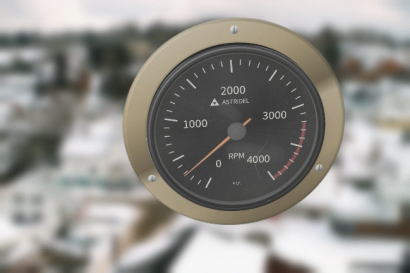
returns 300rpm
